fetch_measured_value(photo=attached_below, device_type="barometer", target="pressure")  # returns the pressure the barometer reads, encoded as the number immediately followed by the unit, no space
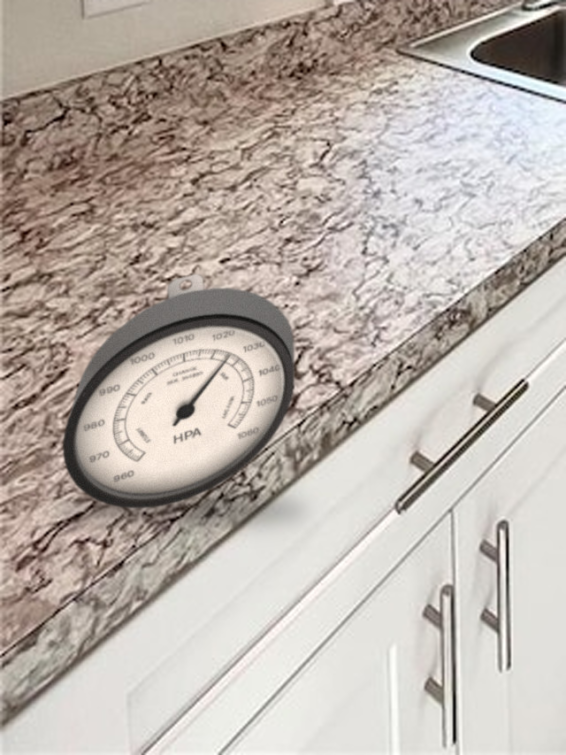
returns 1025hPa
